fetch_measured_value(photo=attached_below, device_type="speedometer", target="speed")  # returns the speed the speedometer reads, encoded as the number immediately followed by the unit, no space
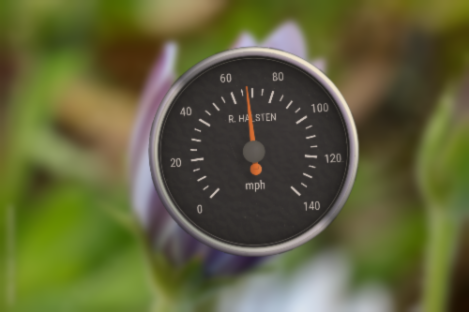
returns 67.5mph
